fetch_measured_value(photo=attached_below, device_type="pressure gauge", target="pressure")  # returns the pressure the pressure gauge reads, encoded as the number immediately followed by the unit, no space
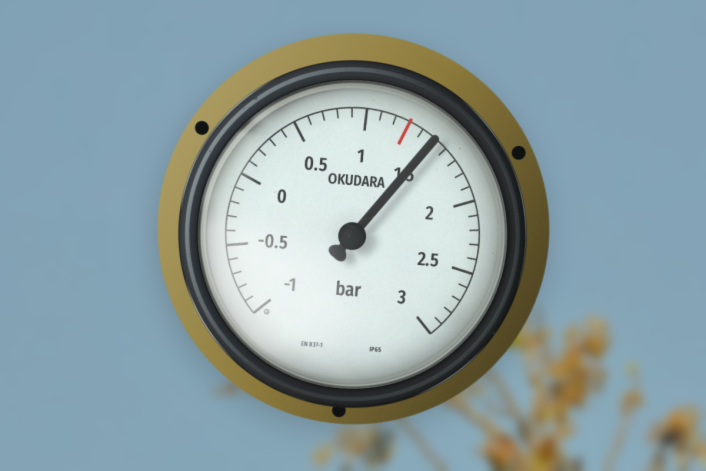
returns 1.5bar
